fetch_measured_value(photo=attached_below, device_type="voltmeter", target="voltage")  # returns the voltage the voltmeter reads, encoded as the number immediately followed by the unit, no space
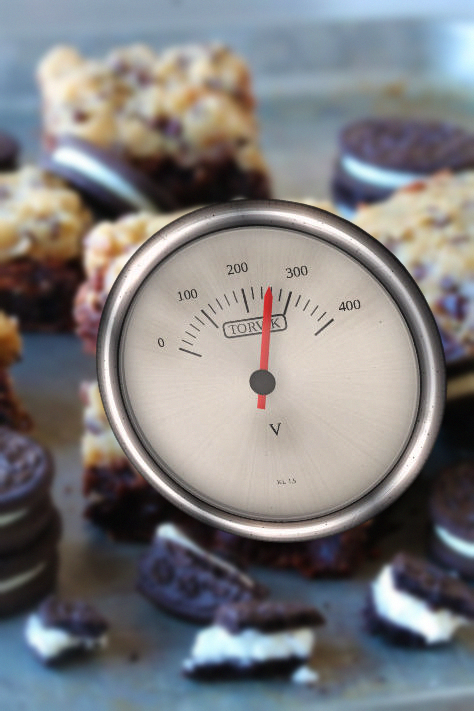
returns 260V
